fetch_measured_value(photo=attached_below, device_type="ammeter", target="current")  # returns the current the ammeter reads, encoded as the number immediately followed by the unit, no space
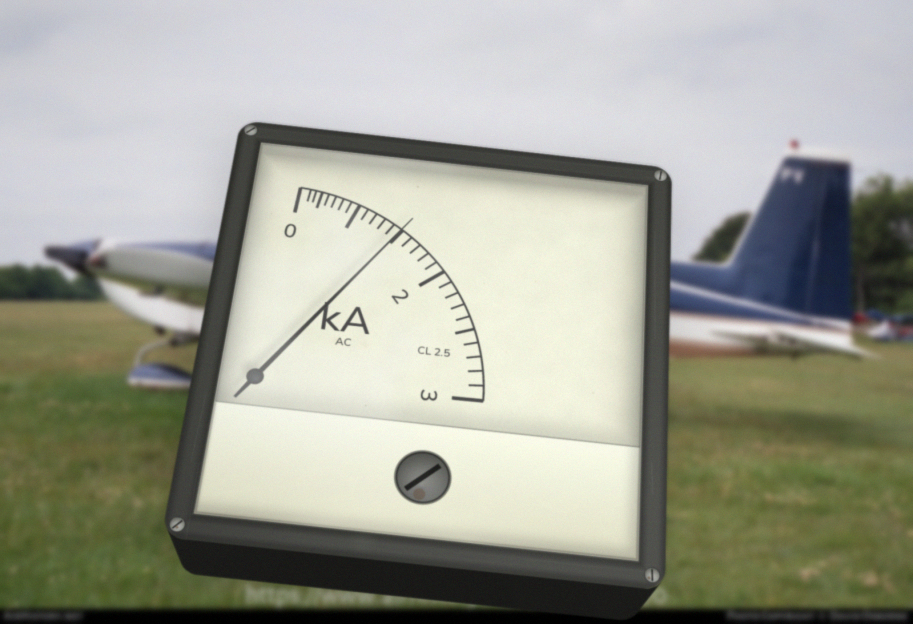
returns 1.5kA
